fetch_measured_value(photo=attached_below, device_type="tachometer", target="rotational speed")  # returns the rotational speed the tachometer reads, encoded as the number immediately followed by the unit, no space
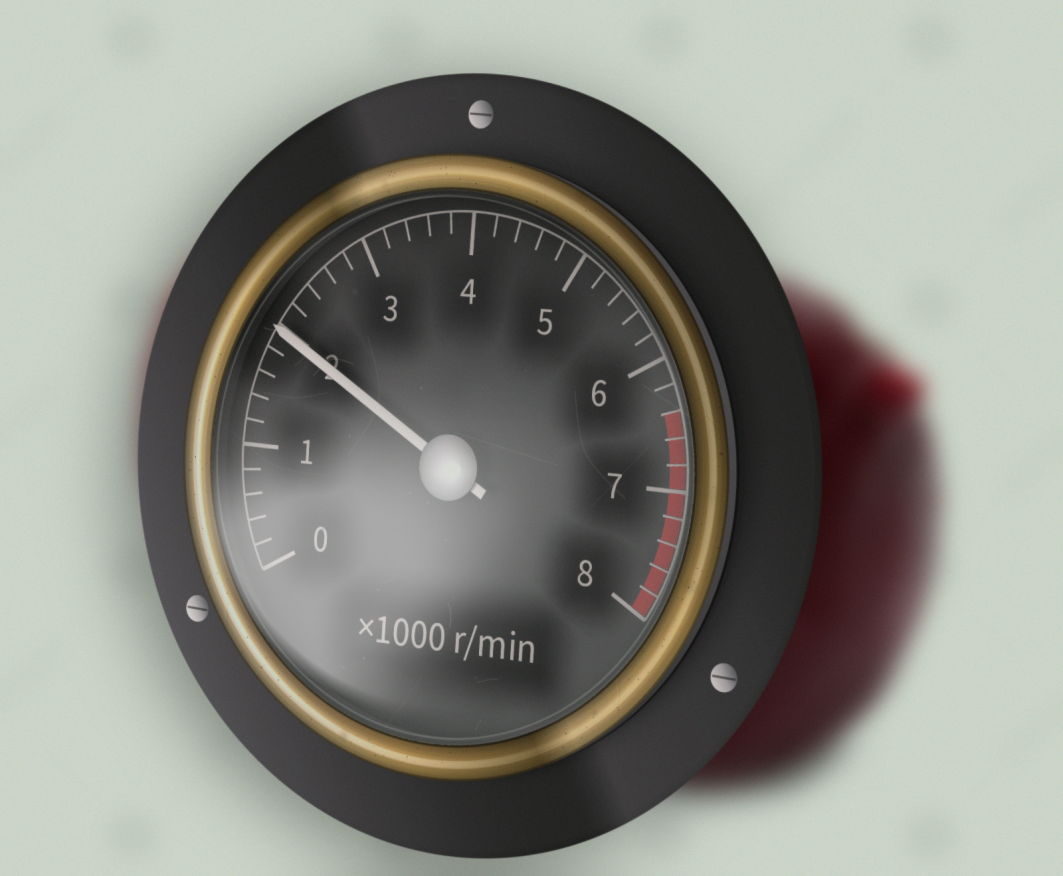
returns 2000rpm
